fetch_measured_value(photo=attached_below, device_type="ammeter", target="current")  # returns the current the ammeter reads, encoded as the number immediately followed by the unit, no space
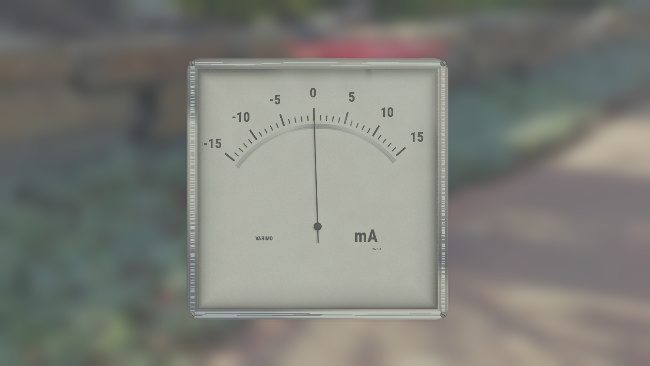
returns 0mA
